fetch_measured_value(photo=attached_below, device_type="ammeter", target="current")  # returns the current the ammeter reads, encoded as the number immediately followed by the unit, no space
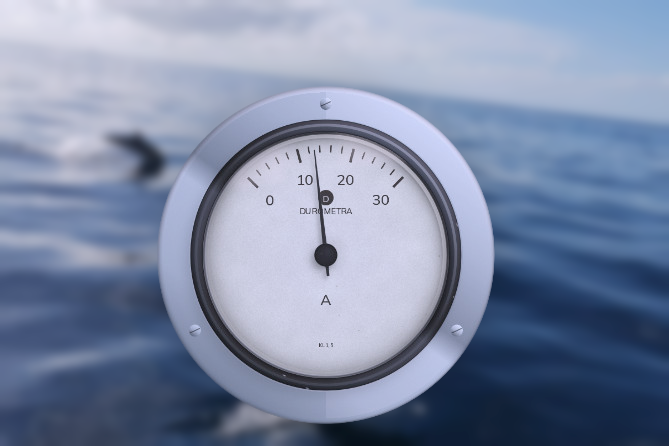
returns 13A
